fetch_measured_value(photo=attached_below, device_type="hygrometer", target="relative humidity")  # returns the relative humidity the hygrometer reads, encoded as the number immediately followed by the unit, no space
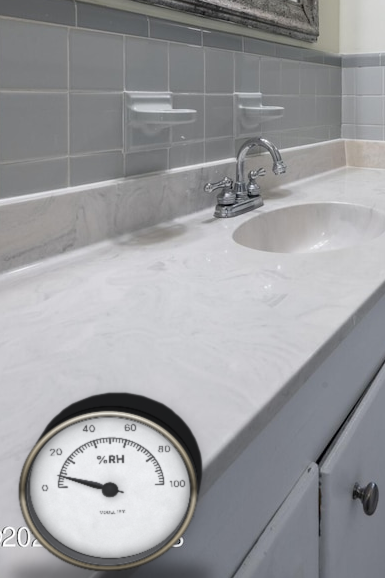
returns 10%
